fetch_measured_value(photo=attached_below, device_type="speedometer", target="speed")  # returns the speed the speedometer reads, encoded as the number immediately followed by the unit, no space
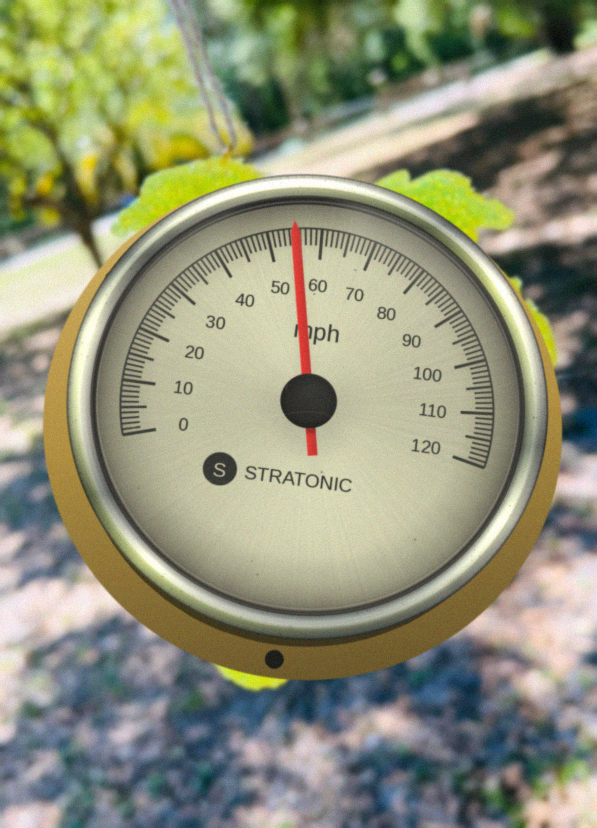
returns 55mph
